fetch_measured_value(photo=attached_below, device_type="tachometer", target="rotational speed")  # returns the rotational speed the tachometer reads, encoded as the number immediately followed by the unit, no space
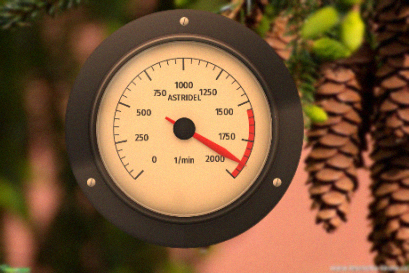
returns 1900rpm
